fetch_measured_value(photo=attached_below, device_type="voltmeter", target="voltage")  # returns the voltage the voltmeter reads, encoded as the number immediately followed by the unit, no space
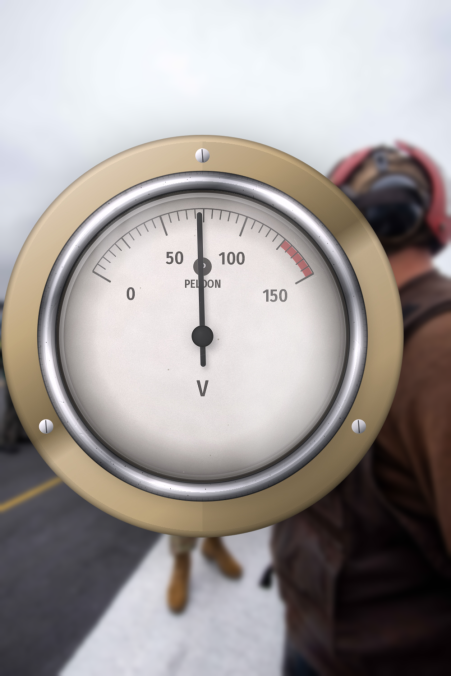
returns 72.5V
